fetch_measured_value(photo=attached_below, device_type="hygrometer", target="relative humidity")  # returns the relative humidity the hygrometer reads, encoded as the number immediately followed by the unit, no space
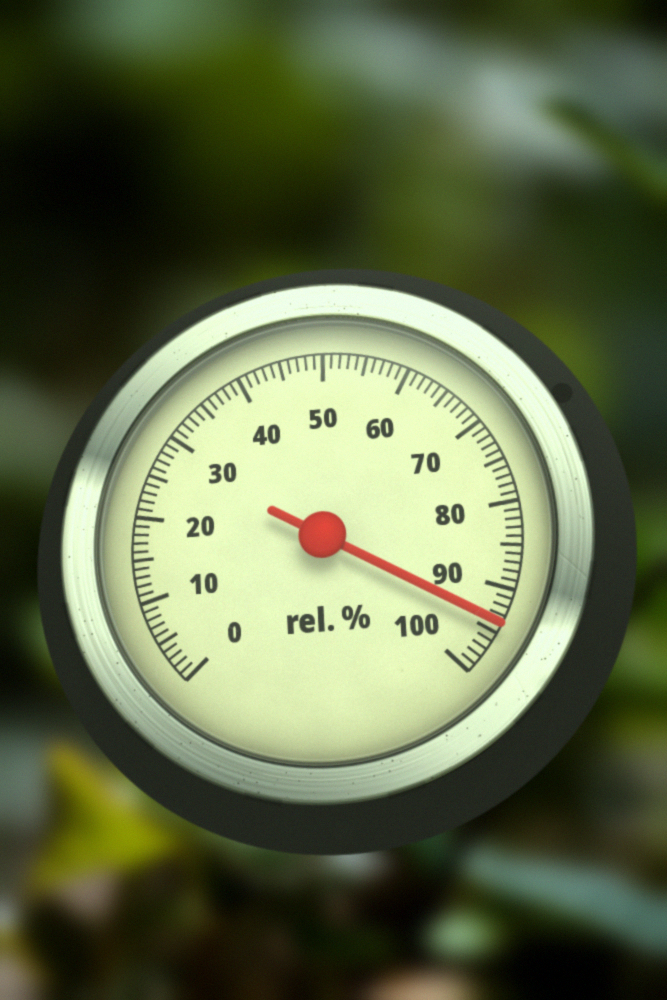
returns 94%
